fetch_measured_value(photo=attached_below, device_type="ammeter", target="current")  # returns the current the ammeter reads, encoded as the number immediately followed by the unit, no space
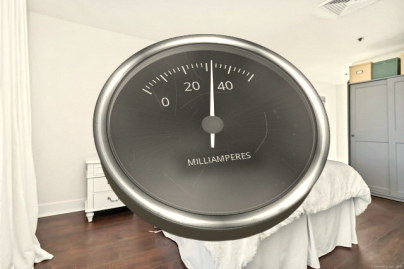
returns 32mA
